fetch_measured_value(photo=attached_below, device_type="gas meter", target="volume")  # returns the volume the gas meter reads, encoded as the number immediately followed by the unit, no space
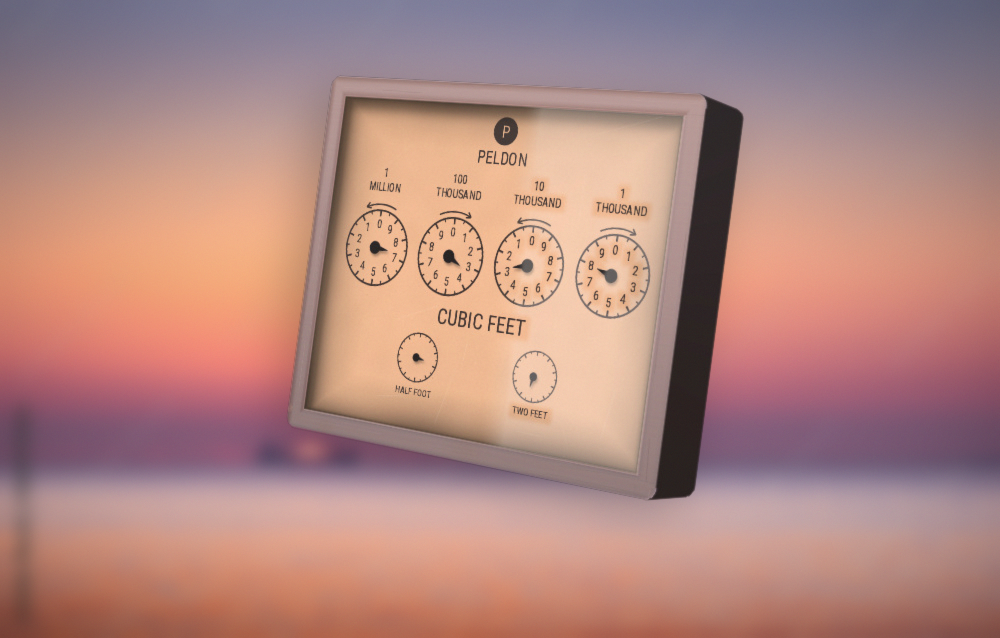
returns 732800ft³
